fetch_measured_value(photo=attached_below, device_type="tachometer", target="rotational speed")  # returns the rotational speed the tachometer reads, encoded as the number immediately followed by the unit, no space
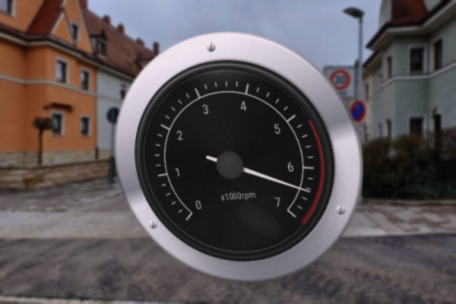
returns 6400rpm
